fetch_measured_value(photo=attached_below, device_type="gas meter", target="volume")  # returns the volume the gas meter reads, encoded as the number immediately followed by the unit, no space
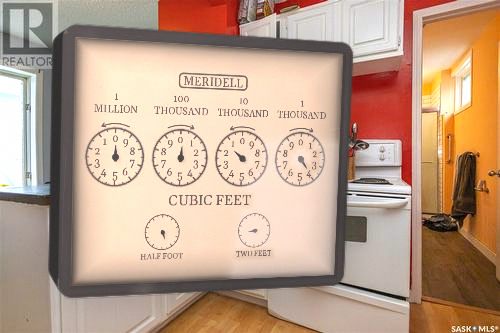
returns 1400ft³
